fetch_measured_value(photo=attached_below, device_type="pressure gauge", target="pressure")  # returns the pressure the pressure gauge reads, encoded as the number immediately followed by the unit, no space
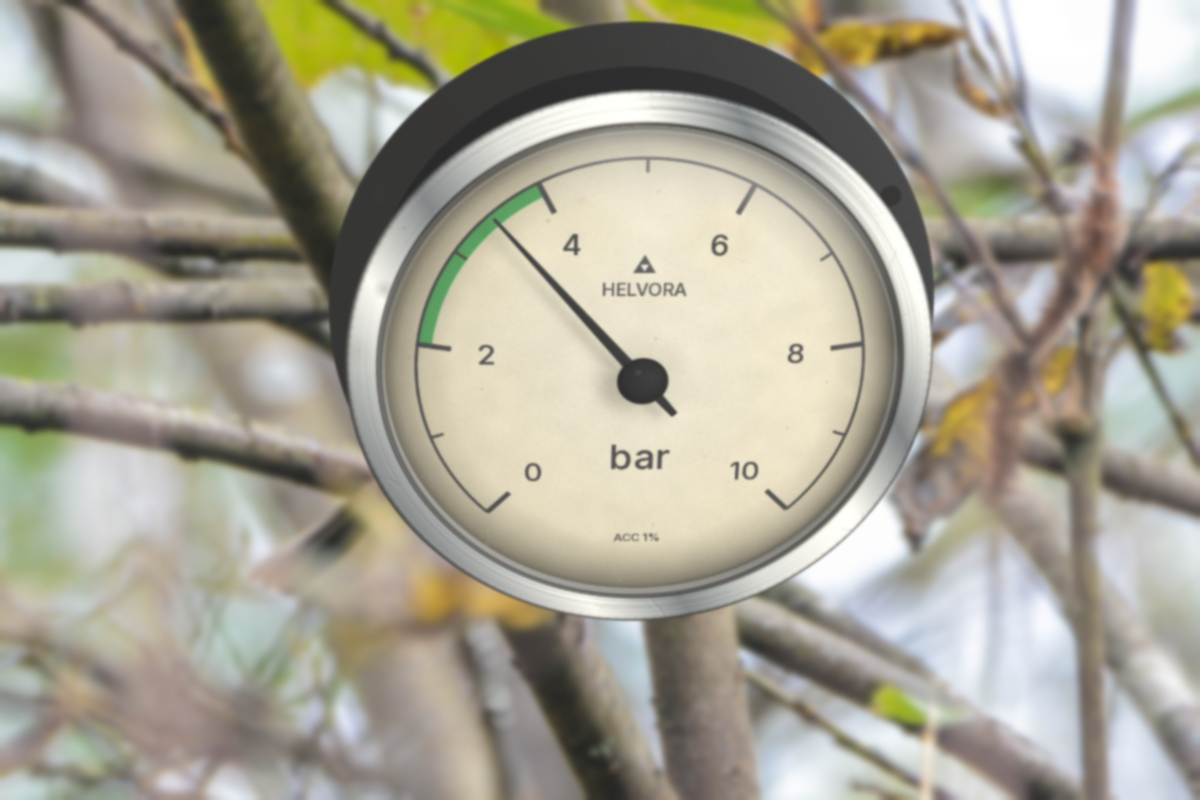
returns 3.5bar
